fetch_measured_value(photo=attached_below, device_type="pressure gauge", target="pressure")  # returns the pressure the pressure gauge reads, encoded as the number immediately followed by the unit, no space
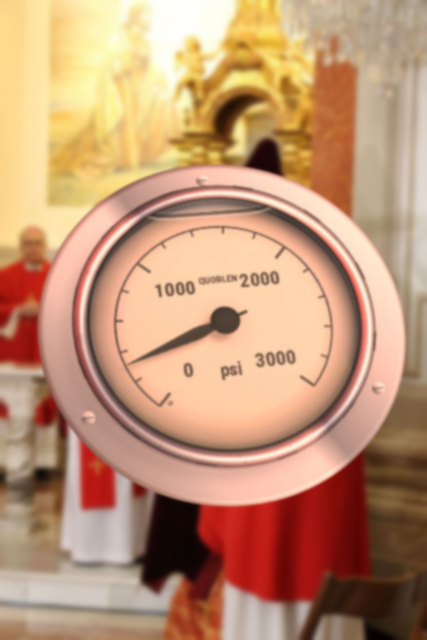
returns 300psi
